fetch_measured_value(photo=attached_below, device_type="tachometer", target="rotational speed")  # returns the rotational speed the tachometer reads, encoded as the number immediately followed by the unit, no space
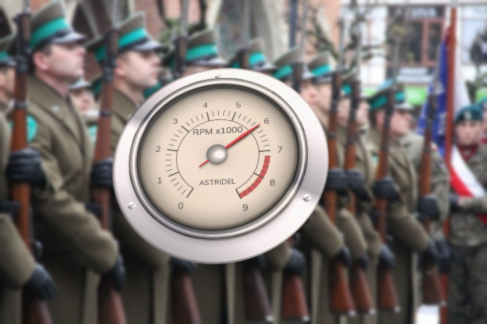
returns 6000rpm
